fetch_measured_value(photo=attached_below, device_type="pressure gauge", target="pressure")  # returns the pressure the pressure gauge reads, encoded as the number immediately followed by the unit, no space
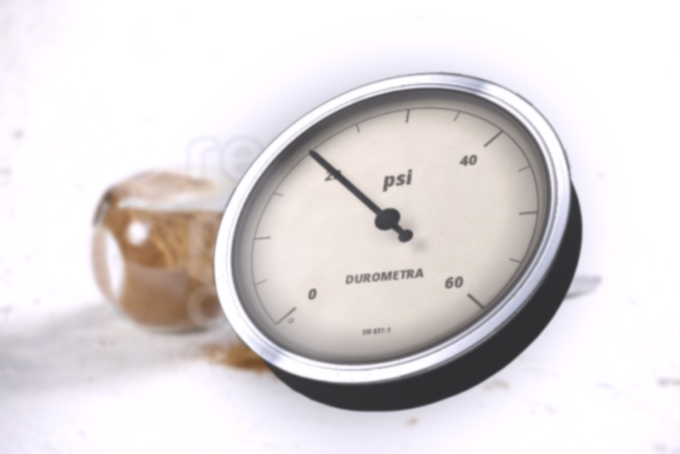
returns 20psi
